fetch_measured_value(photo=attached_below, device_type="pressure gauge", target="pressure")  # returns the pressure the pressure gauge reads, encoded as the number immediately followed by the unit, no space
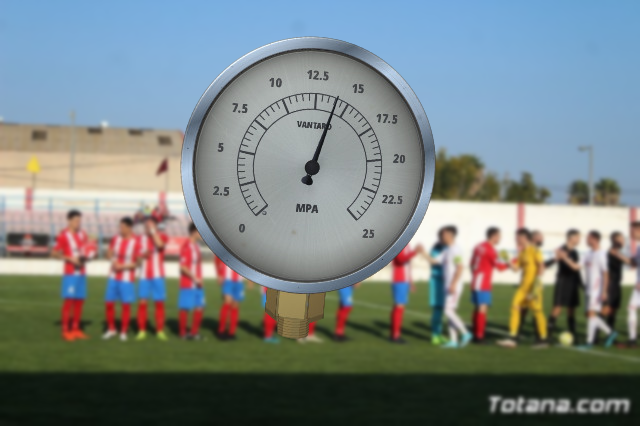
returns 14MPa
